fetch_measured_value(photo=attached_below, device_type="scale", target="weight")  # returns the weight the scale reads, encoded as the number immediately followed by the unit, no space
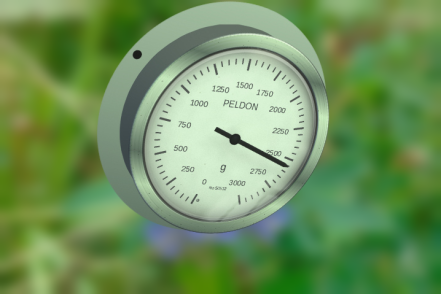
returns 2550g
